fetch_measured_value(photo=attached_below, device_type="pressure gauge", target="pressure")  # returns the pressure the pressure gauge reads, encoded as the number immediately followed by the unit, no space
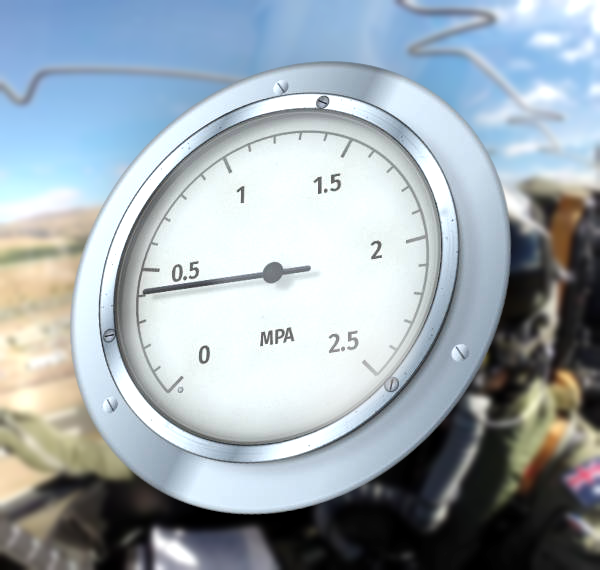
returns 0.4MPa
